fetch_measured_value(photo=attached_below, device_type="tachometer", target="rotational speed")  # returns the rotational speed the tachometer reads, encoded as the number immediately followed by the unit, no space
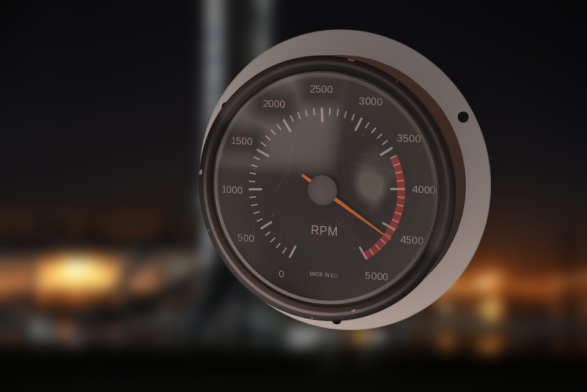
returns 4600rpm
